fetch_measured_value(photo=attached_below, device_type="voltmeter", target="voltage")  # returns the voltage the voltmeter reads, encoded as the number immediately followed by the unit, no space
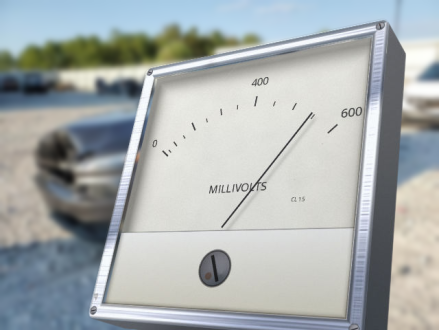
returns 550mV
